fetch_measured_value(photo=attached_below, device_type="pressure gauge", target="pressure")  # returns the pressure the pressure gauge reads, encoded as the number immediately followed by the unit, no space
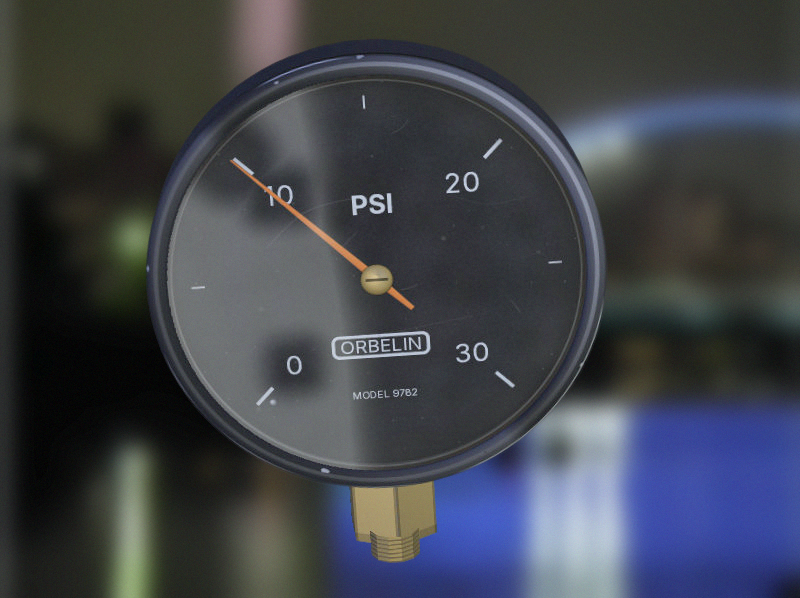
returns 10psi
